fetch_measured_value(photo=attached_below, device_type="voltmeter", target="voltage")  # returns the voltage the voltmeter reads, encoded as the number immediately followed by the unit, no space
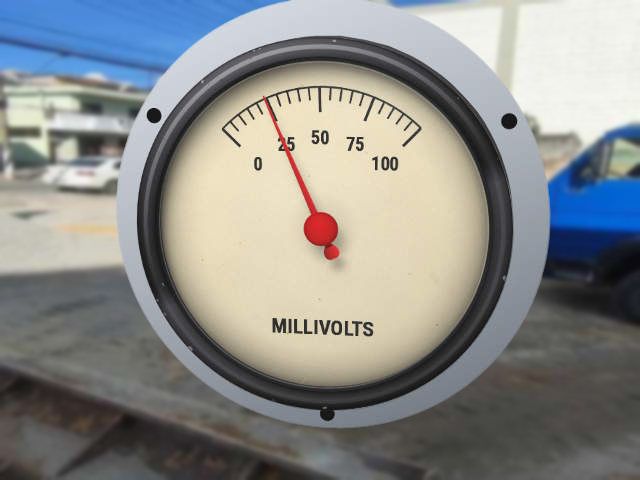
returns 25mV
